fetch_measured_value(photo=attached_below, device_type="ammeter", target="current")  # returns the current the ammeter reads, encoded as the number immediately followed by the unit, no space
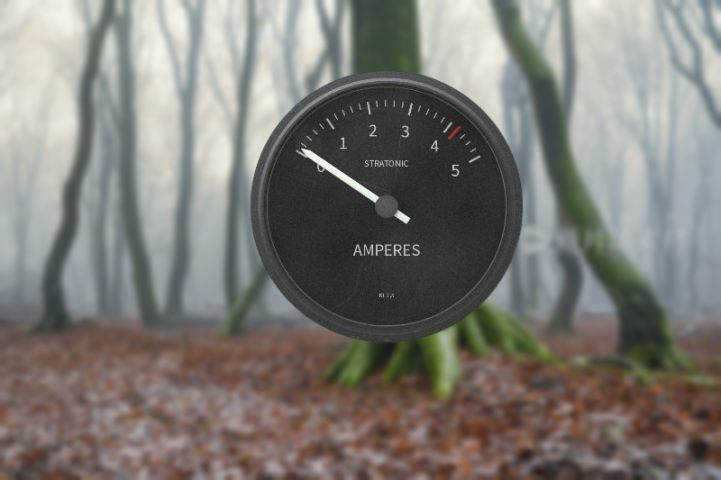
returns 0.1A
